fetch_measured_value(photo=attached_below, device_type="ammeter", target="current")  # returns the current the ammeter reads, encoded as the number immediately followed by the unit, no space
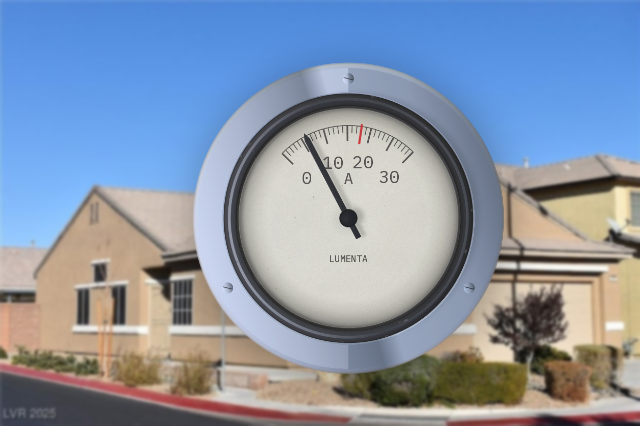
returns 6A
